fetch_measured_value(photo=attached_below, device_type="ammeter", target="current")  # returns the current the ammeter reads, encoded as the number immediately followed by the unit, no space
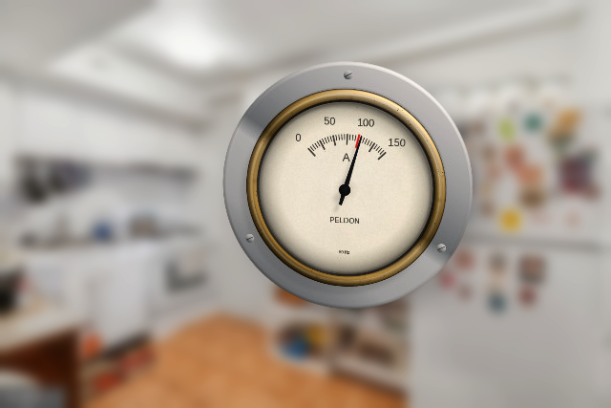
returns 100A
